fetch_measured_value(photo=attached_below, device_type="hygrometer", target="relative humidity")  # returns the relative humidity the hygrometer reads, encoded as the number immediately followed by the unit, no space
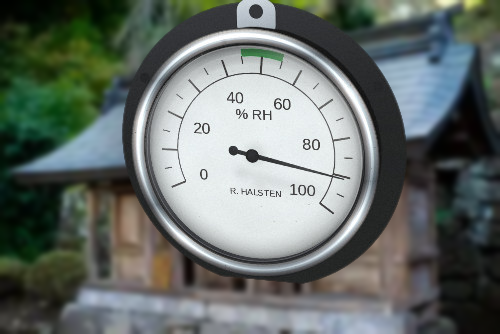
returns 90%
